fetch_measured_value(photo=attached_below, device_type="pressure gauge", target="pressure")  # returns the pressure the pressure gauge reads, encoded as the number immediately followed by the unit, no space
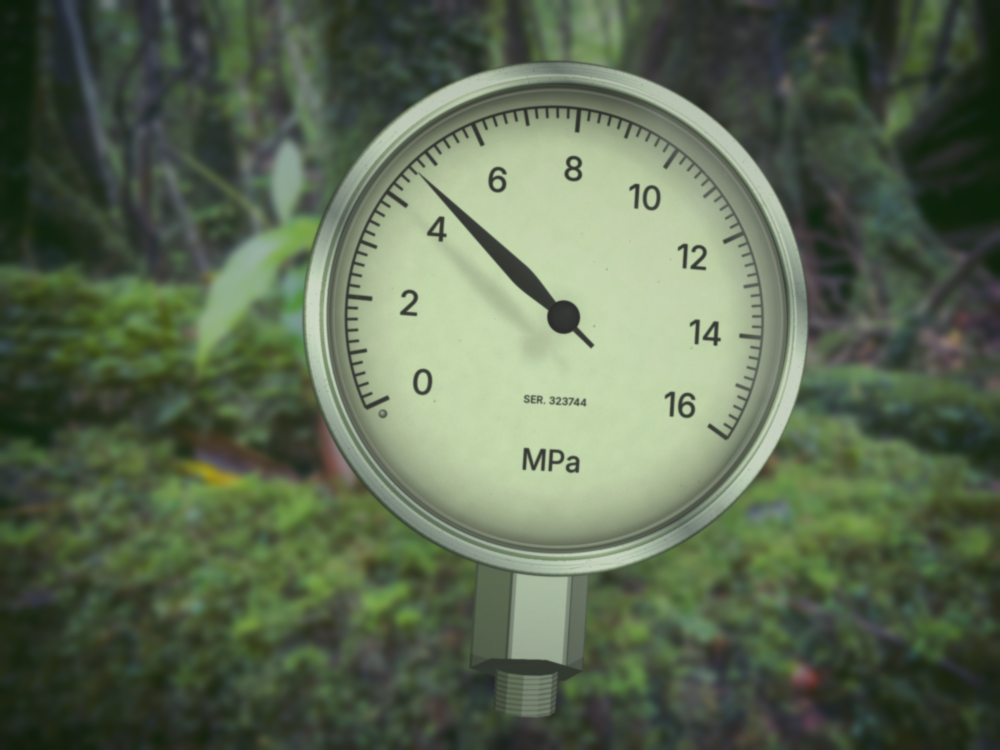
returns 4.6MPa
